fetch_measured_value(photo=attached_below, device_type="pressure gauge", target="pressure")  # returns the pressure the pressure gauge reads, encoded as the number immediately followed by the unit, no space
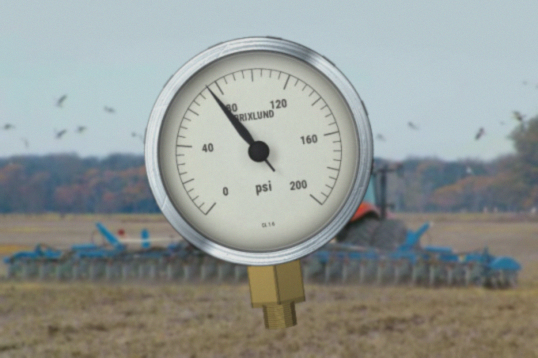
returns 75psi
